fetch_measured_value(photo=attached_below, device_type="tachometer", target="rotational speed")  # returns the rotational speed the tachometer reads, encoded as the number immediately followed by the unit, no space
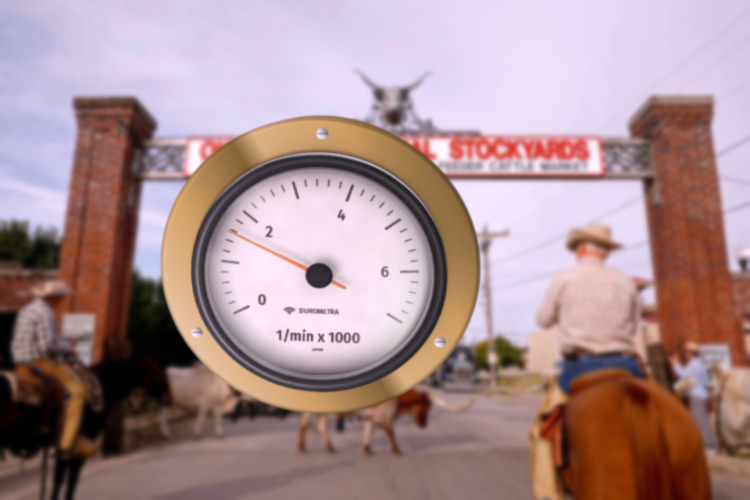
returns 1600rpm
